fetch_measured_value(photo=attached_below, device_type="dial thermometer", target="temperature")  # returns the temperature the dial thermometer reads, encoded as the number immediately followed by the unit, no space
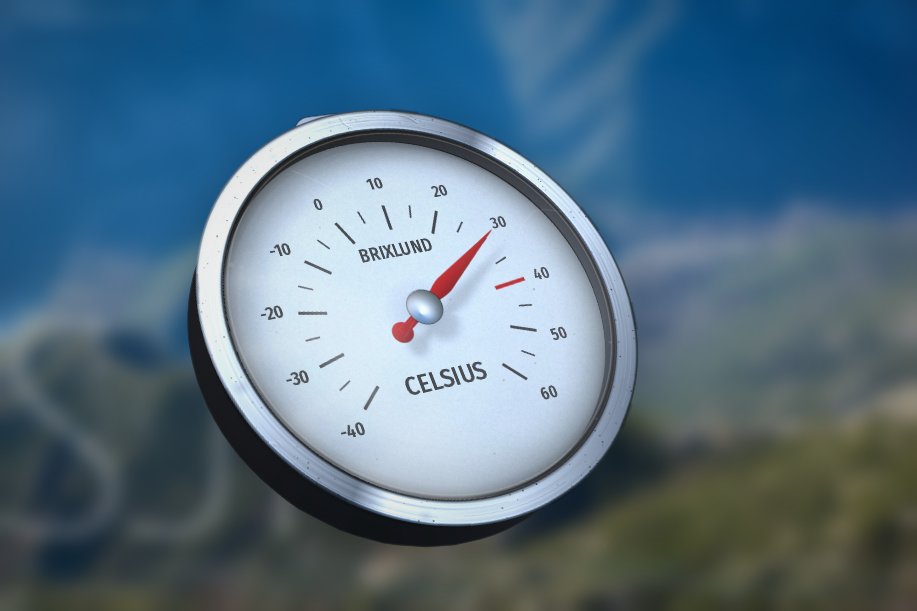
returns 30°C
